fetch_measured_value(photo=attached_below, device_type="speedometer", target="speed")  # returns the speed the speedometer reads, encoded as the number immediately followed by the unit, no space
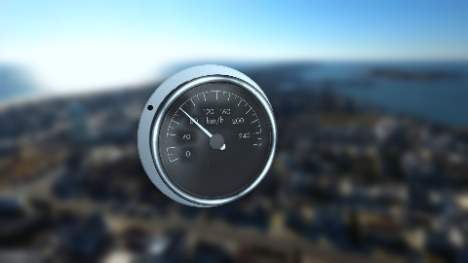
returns 80km/h
